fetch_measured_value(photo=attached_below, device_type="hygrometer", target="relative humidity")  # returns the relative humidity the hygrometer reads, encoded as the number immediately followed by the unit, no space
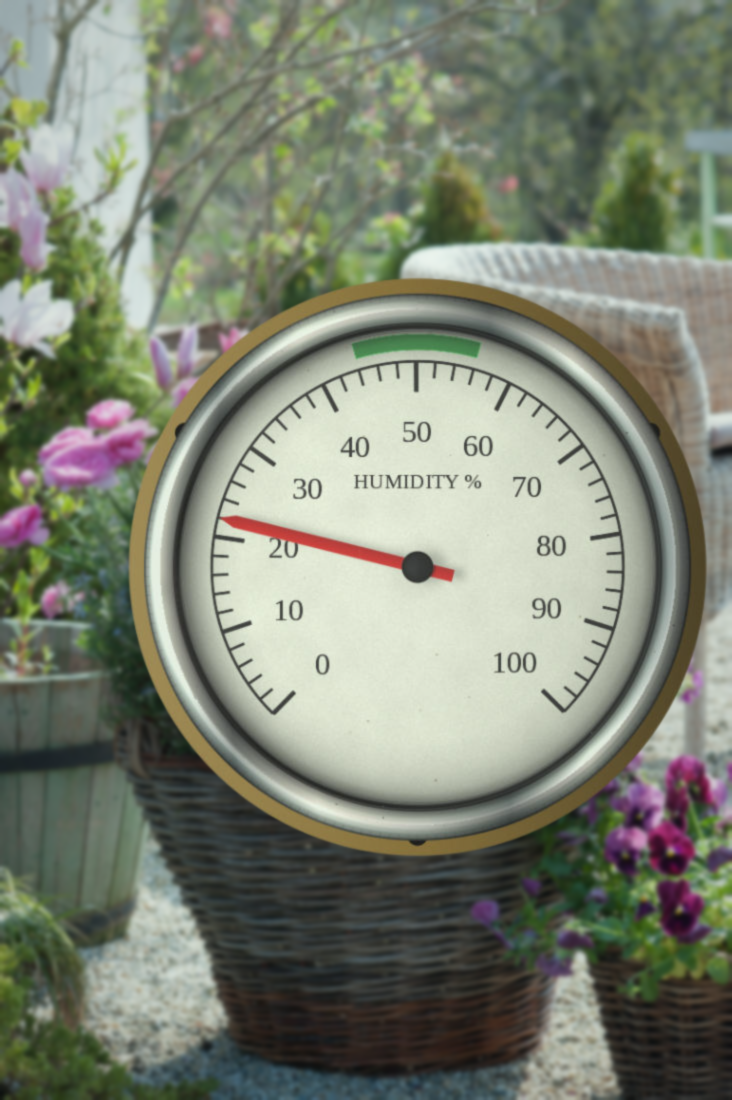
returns 22%
